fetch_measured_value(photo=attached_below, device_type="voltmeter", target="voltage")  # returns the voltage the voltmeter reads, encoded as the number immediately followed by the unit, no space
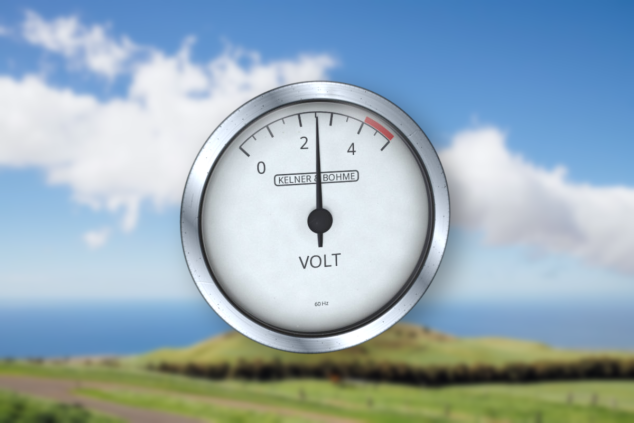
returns 2.5V
